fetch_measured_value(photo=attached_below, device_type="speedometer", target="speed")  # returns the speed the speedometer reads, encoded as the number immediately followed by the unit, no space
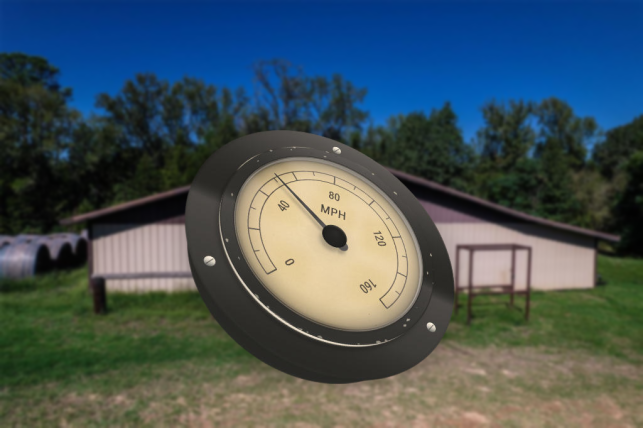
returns 50mph
